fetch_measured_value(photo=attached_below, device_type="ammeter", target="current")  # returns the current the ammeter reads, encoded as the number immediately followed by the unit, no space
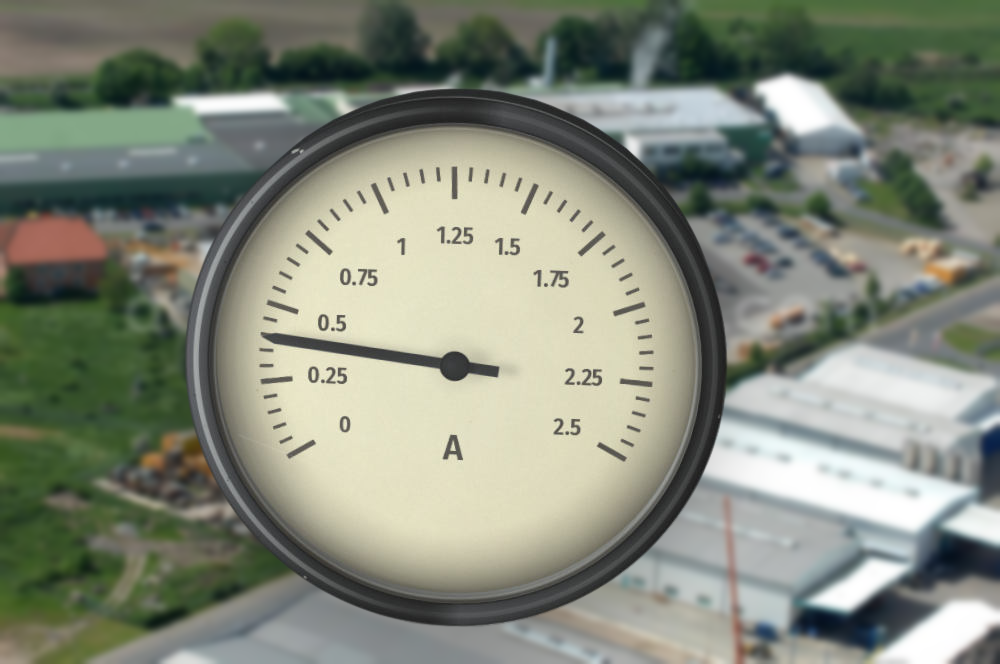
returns 0.4A
